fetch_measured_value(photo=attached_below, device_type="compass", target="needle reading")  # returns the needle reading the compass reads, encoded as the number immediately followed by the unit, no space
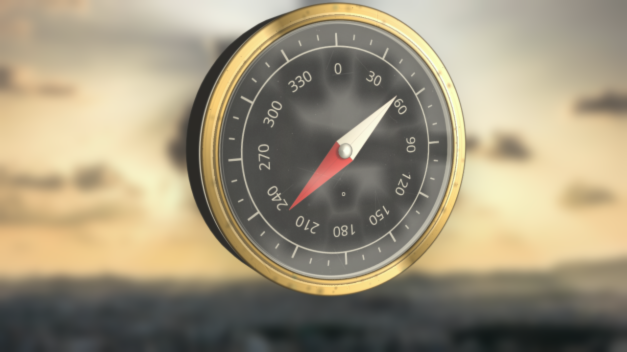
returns 230°
